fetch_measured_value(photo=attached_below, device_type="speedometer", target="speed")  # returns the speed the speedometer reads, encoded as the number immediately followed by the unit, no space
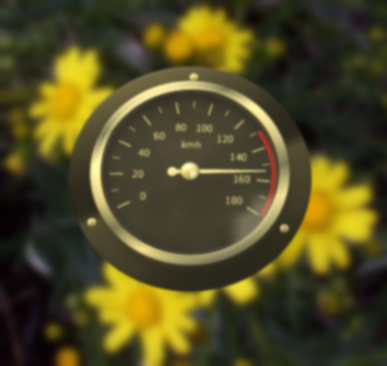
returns 155km/h
